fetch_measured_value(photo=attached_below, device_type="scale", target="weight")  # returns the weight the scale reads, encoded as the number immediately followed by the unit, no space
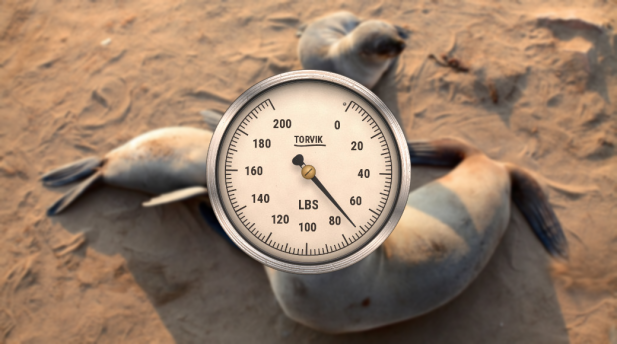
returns 72lb
